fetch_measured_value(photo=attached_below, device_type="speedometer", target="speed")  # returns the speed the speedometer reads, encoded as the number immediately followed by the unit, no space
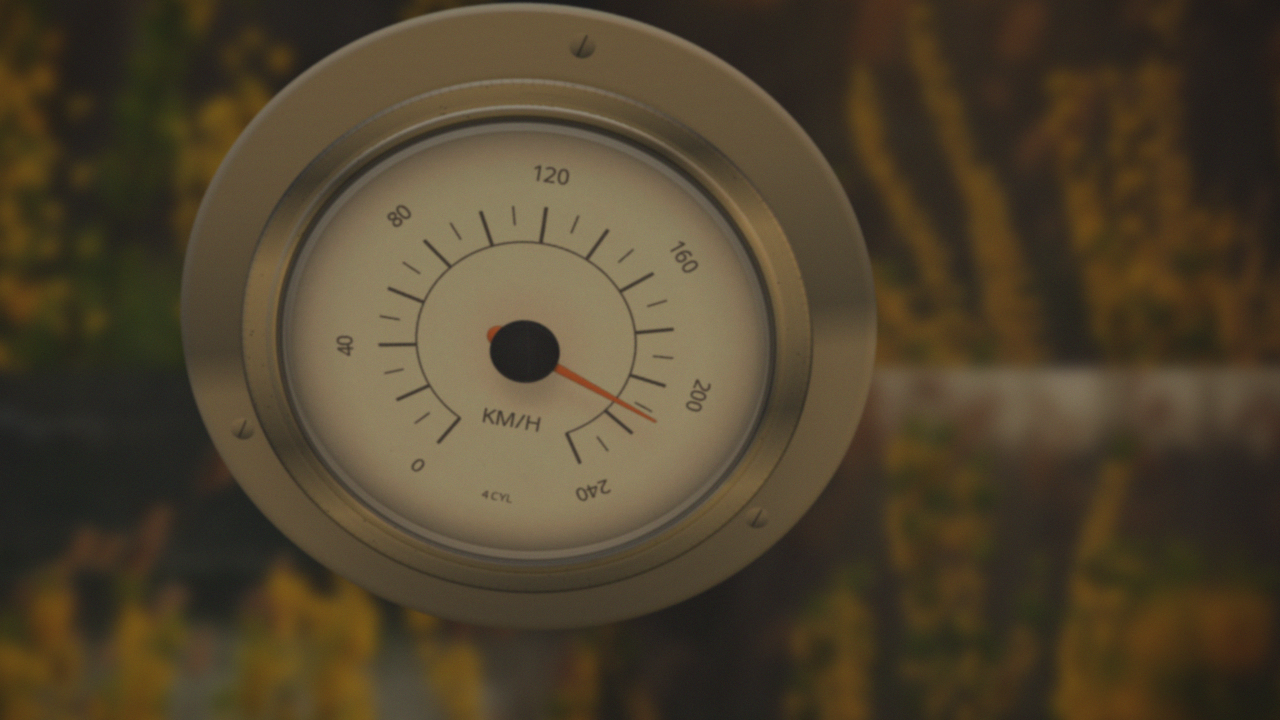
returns 210km/h
